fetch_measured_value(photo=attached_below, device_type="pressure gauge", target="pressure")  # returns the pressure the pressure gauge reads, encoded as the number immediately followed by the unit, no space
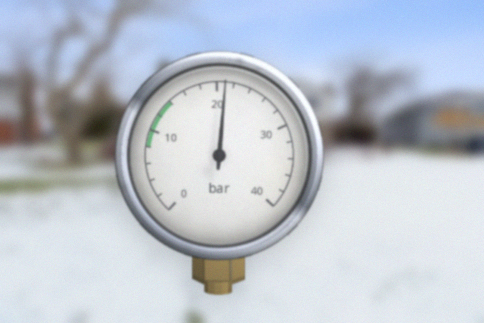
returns 21bar
